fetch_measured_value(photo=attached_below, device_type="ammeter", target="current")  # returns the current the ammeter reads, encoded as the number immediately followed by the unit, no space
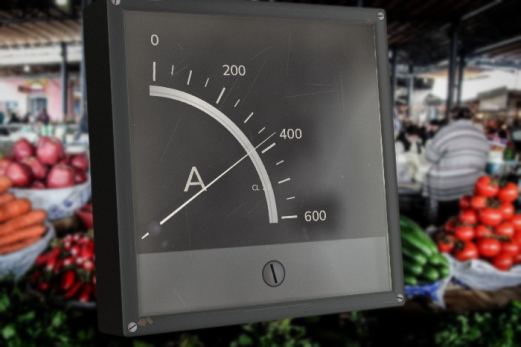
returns 375A
